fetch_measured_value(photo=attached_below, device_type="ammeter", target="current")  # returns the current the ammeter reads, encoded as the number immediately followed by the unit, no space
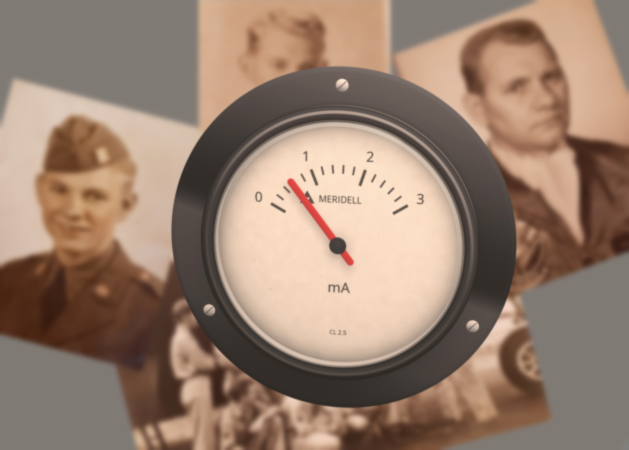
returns 0.6mA
